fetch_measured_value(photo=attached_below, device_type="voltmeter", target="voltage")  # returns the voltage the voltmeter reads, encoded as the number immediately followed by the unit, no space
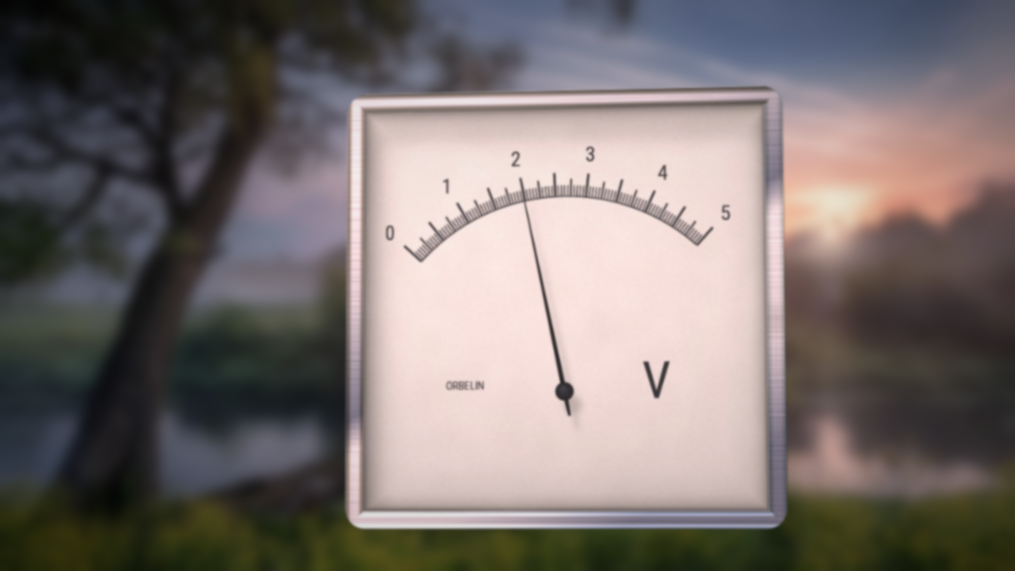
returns 2V
